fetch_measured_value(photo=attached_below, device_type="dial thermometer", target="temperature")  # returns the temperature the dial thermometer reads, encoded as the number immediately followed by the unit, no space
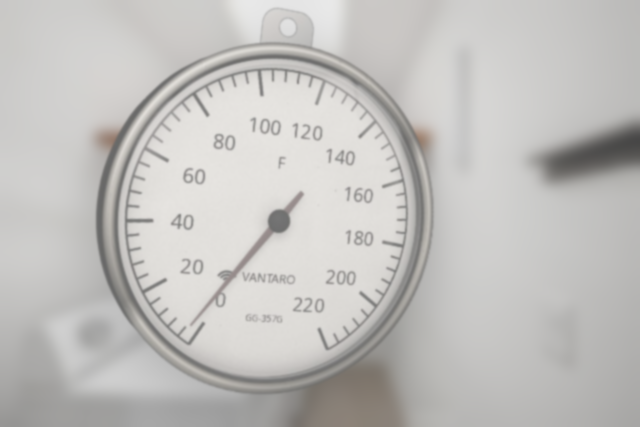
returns 4°F
